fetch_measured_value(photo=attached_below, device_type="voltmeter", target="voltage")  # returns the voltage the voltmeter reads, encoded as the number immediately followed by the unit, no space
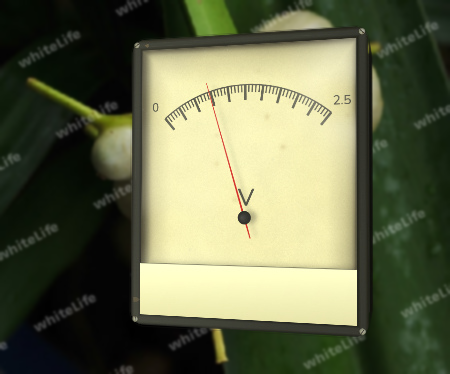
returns 0.75V
